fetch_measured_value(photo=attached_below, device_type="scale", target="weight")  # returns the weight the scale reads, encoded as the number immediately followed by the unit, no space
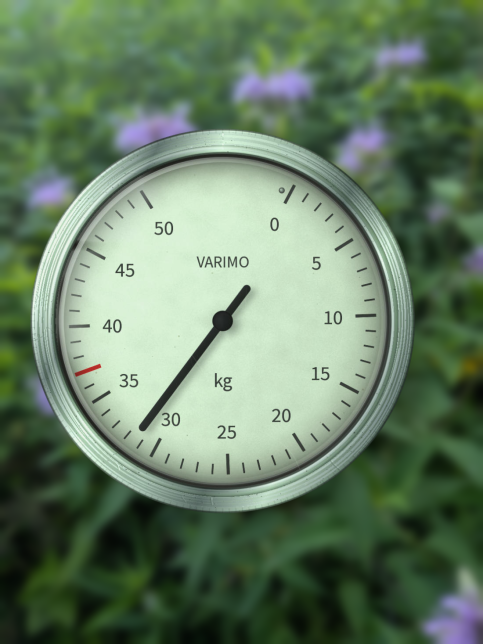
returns 31.5kg
